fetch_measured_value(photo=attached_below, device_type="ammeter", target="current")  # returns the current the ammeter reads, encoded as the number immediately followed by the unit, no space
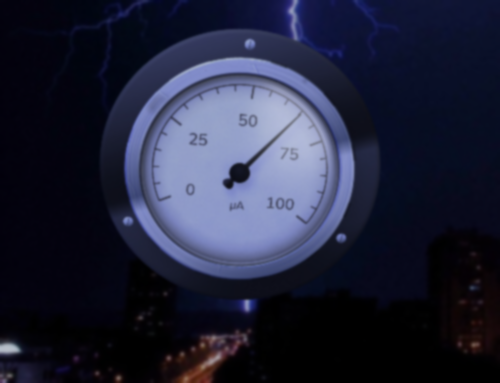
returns 65µA
